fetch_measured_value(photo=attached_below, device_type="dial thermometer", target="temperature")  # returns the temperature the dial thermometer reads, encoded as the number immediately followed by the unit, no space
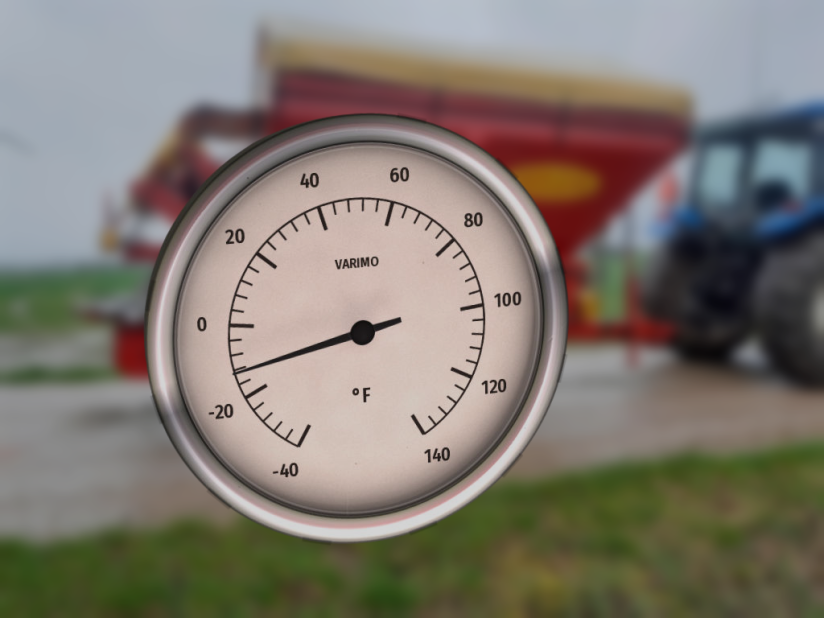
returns -12°F
